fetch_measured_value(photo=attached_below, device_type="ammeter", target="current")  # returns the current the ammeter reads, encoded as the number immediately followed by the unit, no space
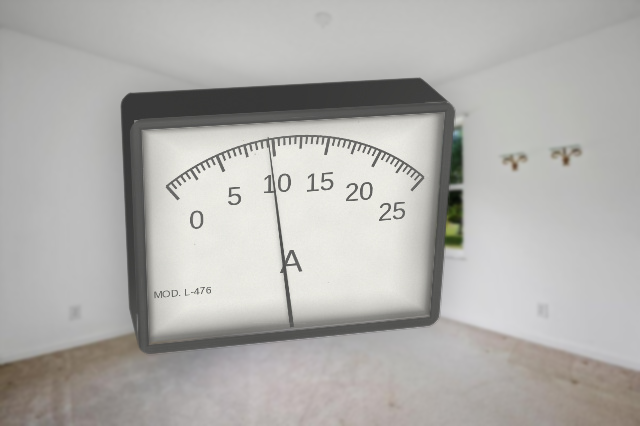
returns 9.5A
